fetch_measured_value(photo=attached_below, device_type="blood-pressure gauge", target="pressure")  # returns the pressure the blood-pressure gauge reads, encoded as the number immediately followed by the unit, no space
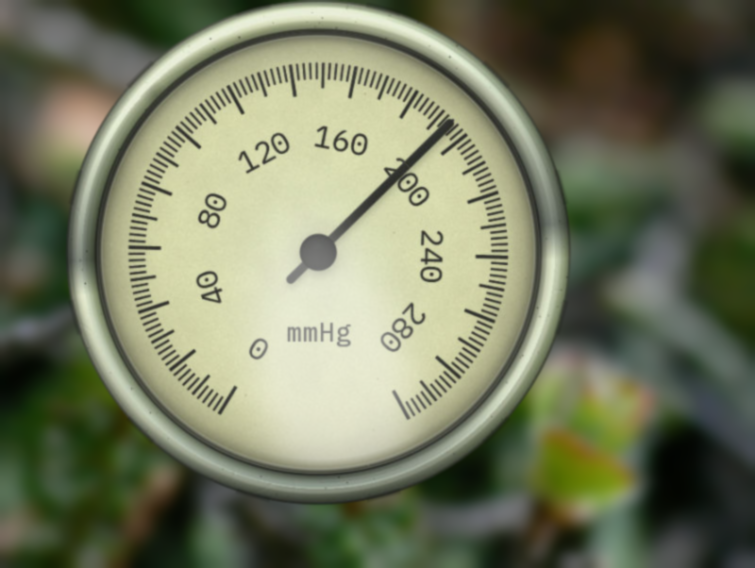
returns 194mmHg
